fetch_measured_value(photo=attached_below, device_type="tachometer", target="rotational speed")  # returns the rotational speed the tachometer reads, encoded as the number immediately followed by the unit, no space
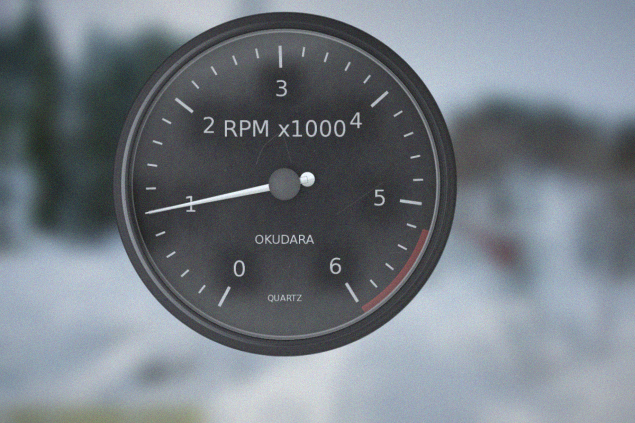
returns 1000rpm
